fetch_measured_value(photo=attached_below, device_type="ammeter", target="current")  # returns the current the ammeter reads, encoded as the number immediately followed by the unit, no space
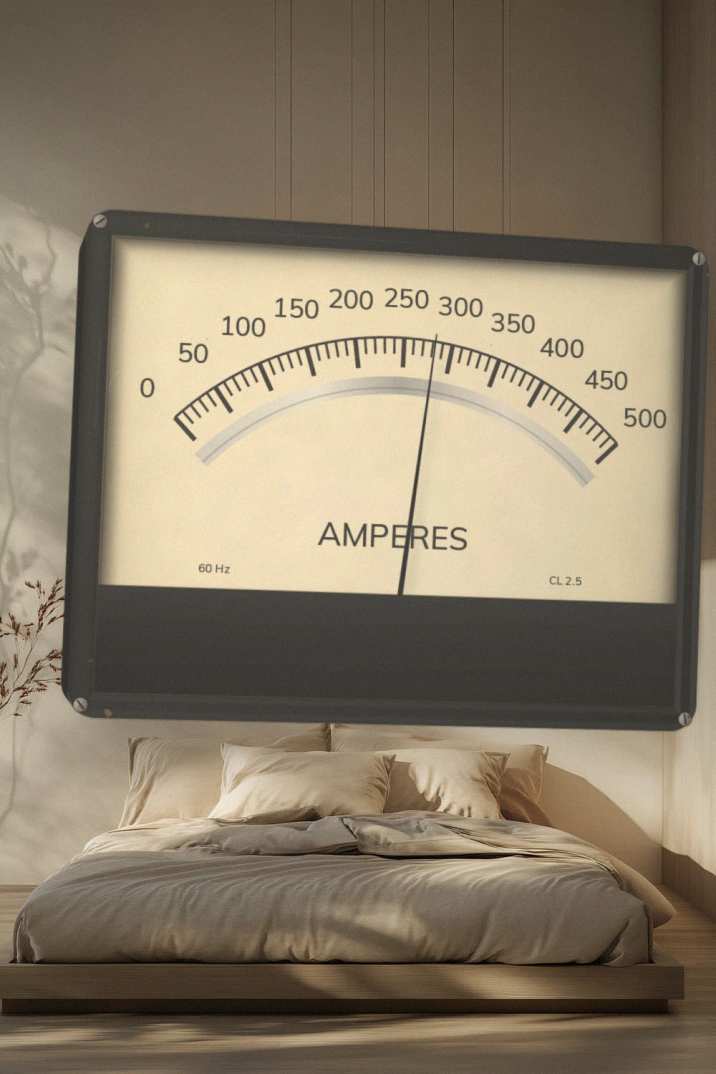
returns 280A
